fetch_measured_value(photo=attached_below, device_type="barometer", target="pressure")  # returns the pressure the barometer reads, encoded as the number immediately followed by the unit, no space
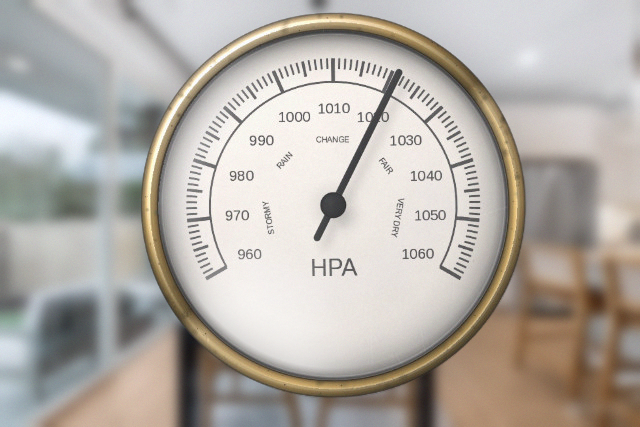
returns 1021hPa
